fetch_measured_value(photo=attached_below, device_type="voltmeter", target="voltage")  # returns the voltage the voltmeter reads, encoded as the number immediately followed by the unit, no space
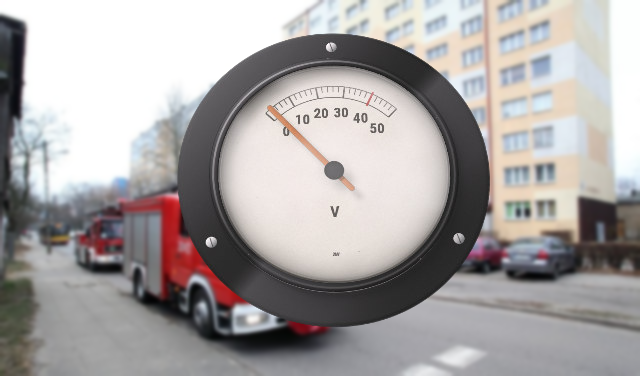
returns 2V
